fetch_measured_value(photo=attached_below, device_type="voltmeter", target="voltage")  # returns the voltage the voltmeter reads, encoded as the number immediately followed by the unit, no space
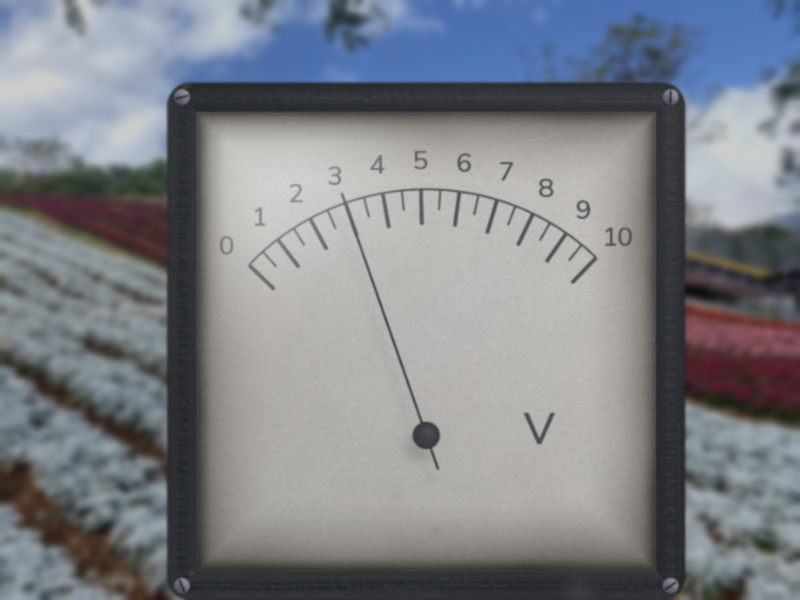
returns 3V
